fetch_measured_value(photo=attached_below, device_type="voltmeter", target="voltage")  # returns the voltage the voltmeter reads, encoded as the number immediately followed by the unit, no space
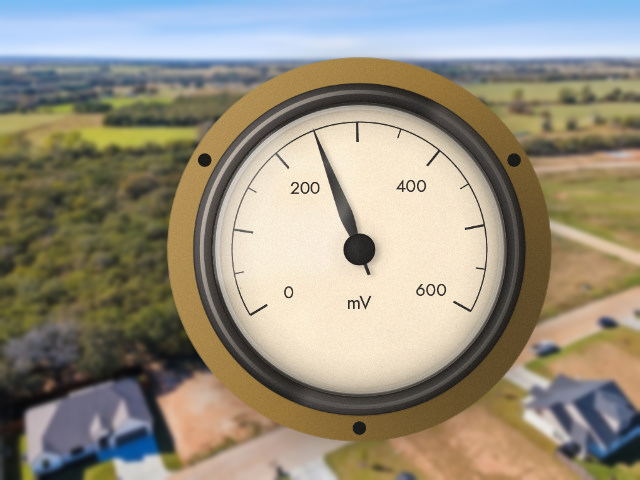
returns 250mV
